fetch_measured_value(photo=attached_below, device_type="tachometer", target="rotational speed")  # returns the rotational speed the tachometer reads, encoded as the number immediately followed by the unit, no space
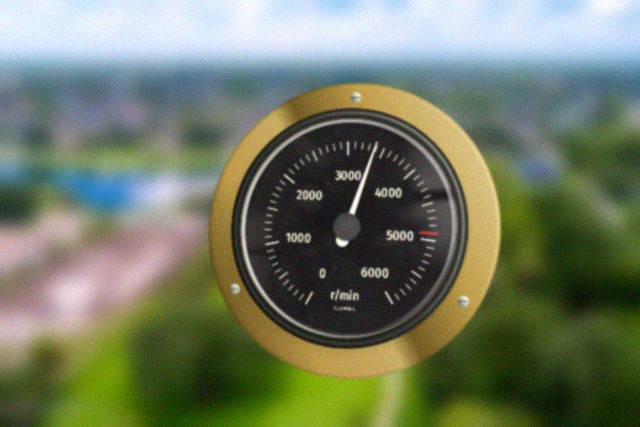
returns 3400rpm
